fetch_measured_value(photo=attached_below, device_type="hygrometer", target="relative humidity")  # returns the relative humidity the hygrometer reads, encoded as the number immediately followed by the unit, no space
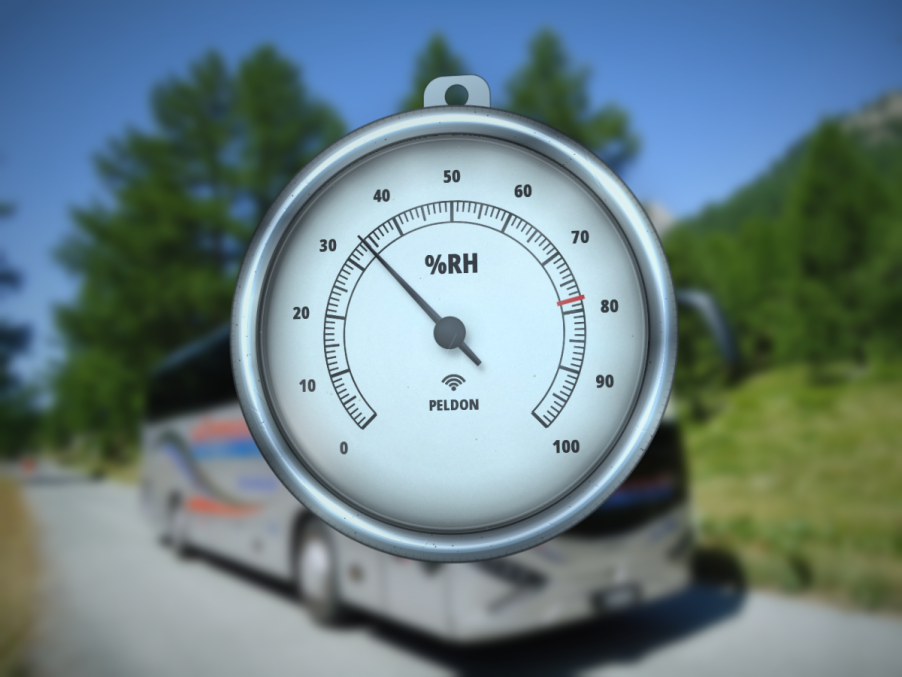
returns 34%
